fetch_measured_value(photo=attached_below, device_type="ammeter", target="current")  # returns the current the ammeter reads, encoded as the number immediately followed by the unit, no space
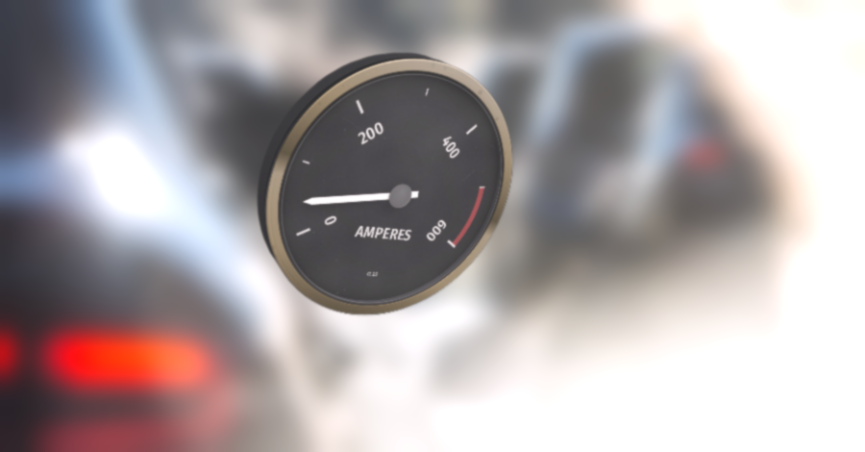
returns 50A
